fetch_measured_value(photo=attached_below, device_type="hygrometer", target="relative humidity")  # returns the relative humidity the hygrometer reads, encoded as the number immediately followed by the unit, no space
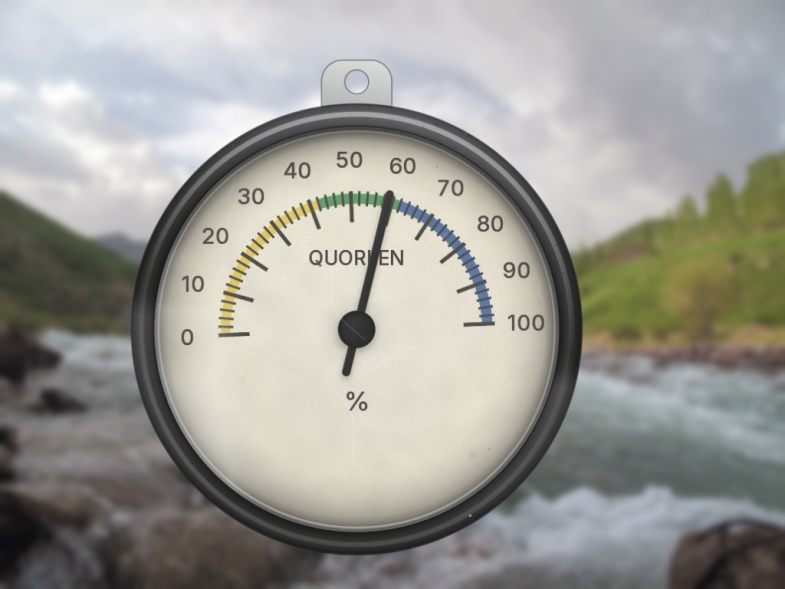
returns 59%
